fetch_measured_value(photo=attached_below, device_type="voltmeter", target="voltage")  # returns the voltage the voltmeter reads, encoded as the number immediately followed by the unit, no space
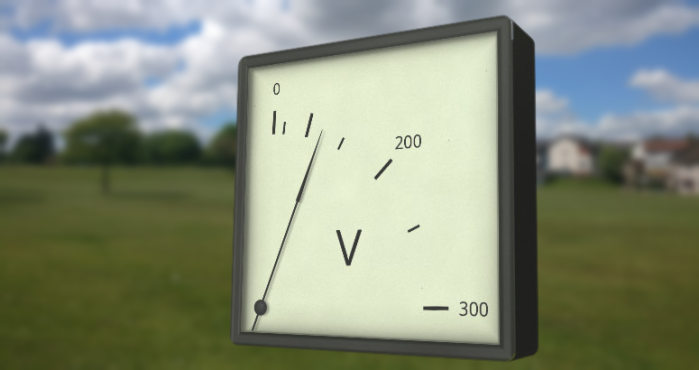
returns 125V
